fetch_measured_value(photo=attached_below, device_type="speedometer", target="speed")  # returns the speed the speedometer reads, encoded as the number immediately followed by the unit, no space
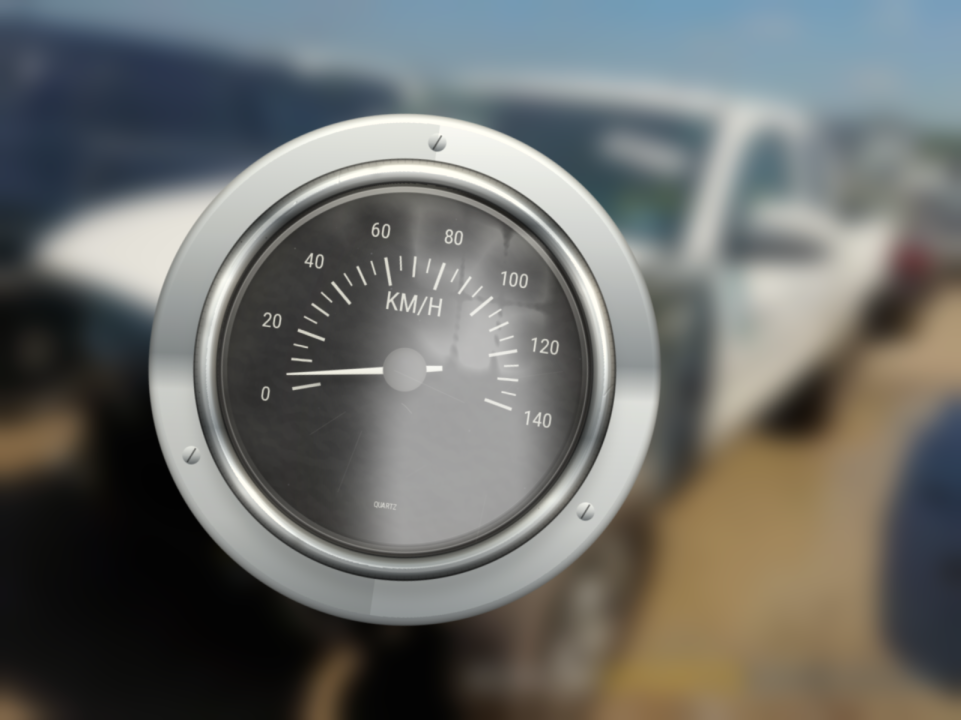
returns 5km/h
